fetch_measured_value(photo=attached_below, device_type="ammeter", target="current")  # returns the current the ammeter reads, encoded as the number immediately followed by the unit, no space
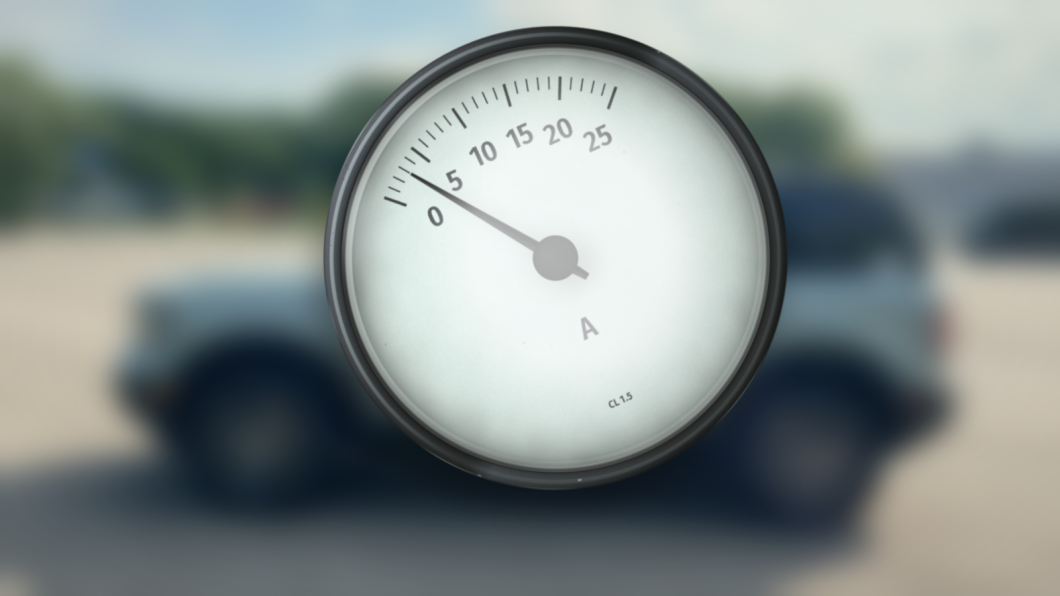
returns 3A
